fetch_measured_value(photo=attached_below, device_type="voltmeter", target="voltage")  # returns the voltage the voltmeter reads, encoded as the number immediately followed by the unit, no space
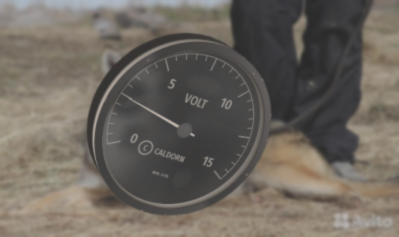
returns 2.5V
